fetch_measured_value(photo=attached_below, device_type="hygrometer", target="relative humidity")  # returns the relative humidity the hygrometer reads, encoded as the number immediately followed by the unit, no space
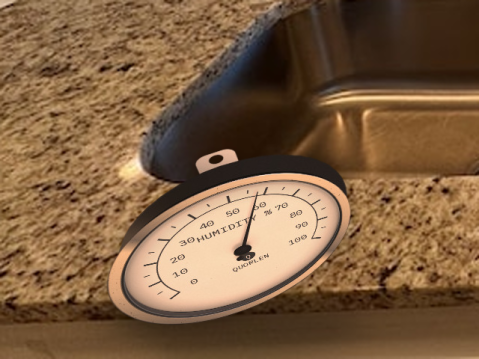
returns 57.5%
